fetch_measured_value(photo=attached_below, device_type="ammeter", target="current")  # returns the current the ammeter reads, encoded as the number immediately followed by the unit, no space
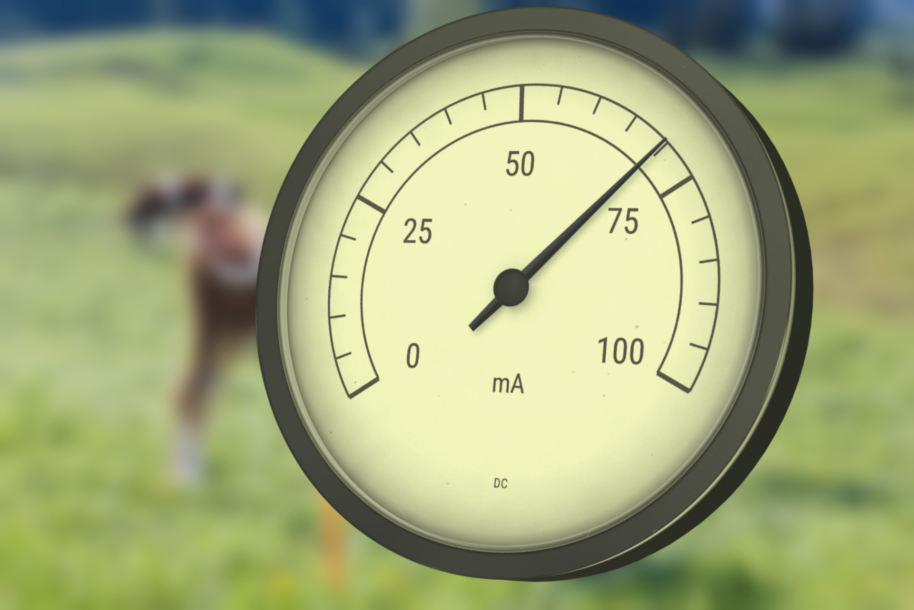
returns 70mA
